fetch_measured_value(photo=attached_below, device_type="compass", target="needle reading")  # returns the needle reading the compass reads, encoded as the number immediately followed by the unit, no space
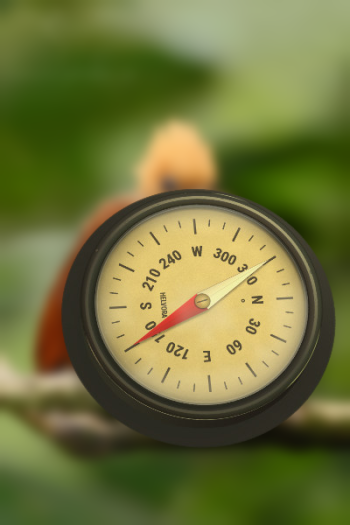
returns 150°
